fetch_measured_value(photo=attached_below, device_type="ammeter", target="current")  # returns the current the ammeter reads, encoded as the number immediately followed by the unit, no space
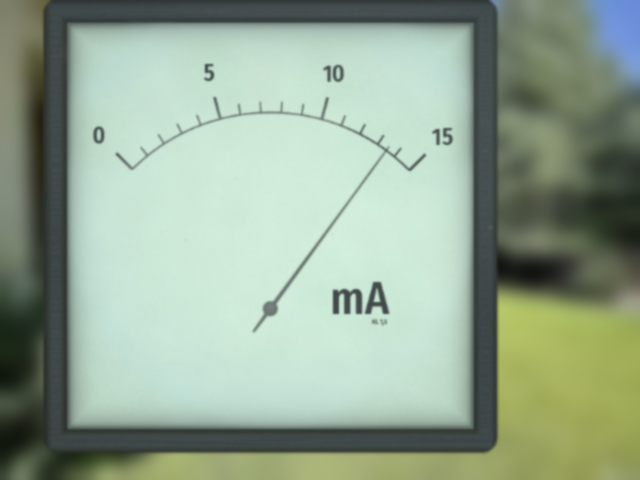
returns 13.5mA
